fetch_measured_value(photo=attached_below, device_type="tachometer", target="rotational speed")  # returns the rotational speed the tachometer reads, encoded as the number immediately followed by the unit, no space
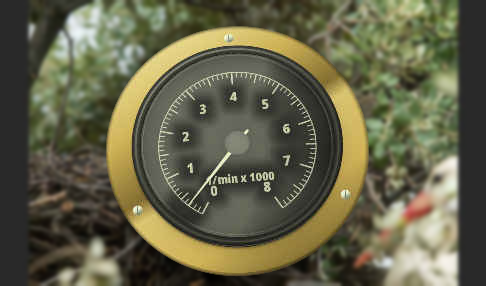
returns 300rpm
